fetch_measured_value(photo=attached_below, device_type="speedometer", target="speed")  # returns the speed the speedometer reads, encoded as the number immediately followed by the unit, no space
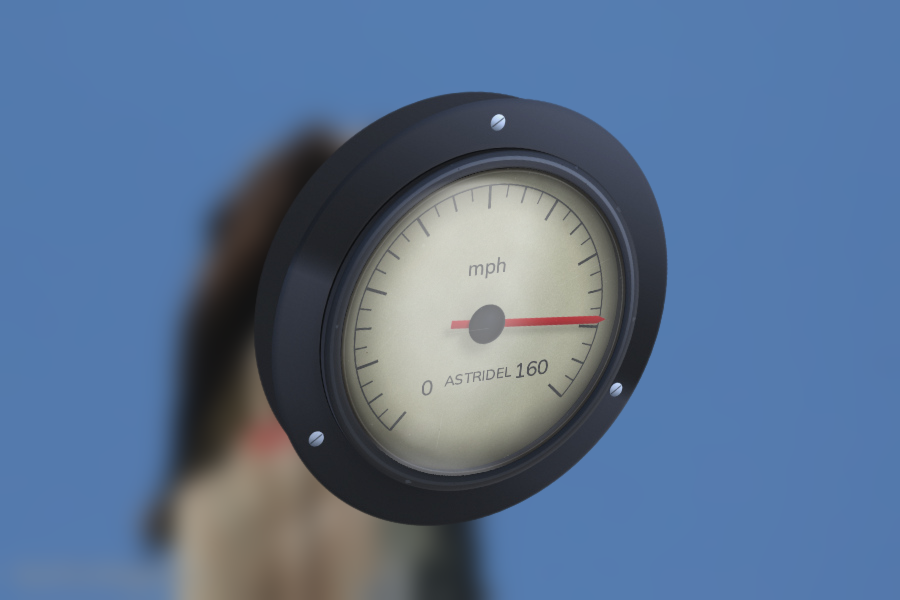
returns 137.5mph
